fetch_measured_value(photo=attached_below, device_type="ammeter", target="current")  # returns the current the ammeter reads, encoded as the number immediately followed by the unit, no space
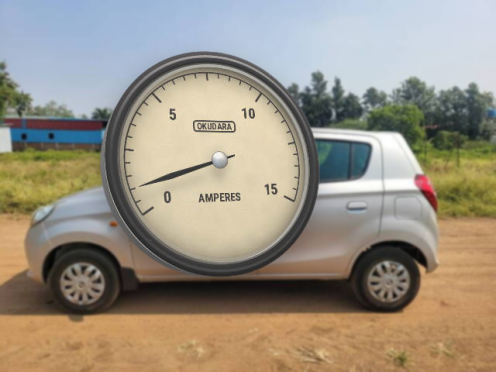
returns 1A
